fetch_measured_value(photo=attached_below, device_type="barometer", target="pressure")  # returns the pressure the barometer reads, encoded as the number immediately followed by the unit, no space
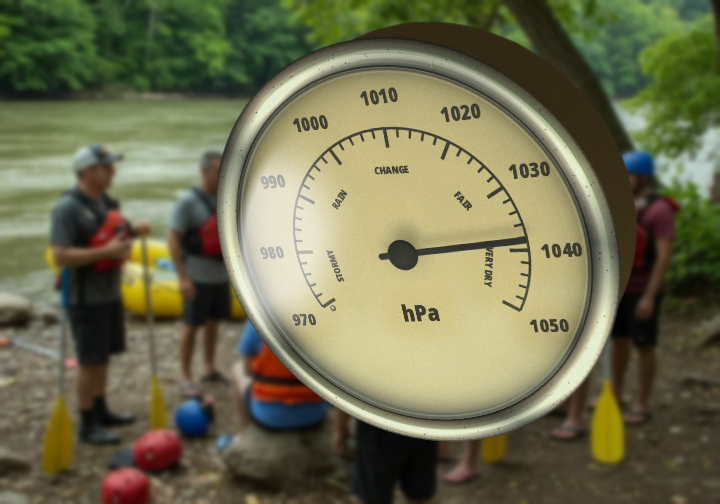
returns 1038hPa
